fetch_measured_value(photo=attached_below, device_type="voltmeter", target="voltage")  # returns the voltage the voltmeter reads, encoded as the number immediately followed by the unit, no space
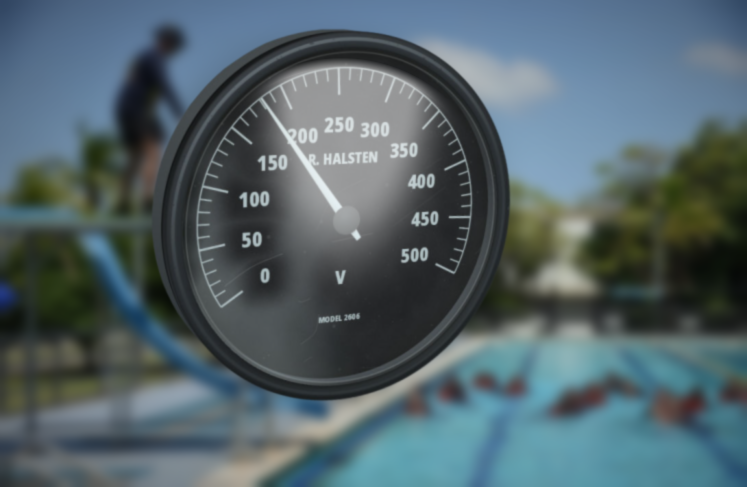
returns 180V
